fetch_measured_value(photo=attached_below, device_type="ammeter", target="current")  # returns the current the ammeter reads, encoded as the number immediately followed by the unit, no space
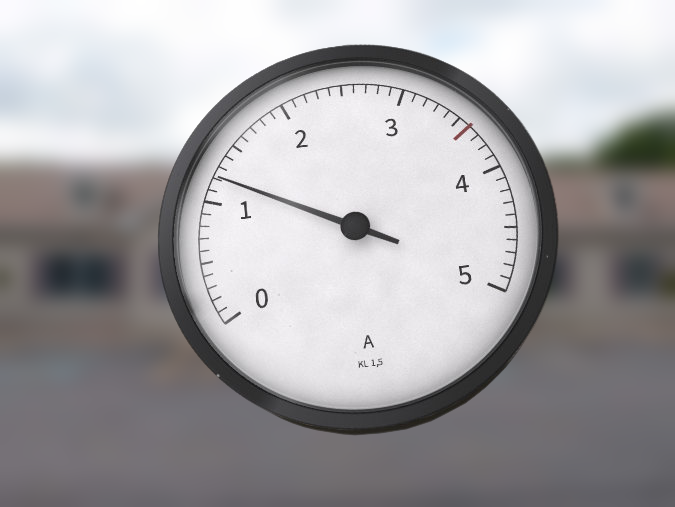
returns 1.2A
